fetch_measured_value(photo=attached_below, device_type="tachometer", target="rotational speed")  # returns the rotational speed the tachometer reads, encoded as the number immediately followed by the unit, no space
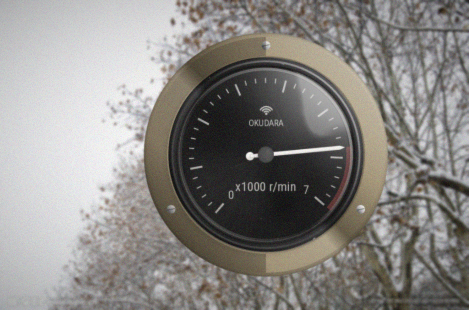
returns 5800rpm
